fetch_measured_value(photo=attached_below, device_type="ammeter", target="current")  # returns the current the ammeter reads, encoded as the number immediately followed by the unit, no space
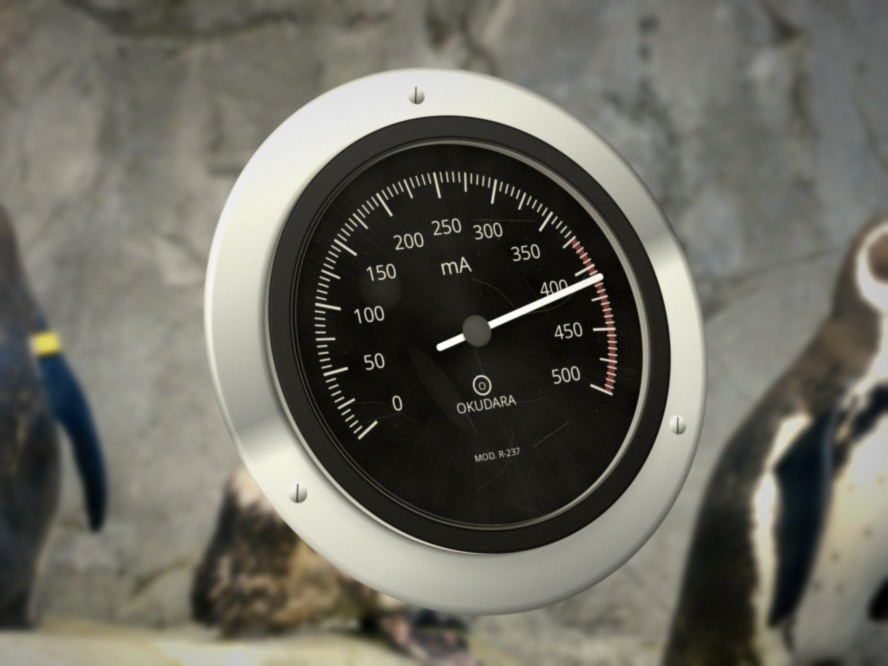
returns 410mA
